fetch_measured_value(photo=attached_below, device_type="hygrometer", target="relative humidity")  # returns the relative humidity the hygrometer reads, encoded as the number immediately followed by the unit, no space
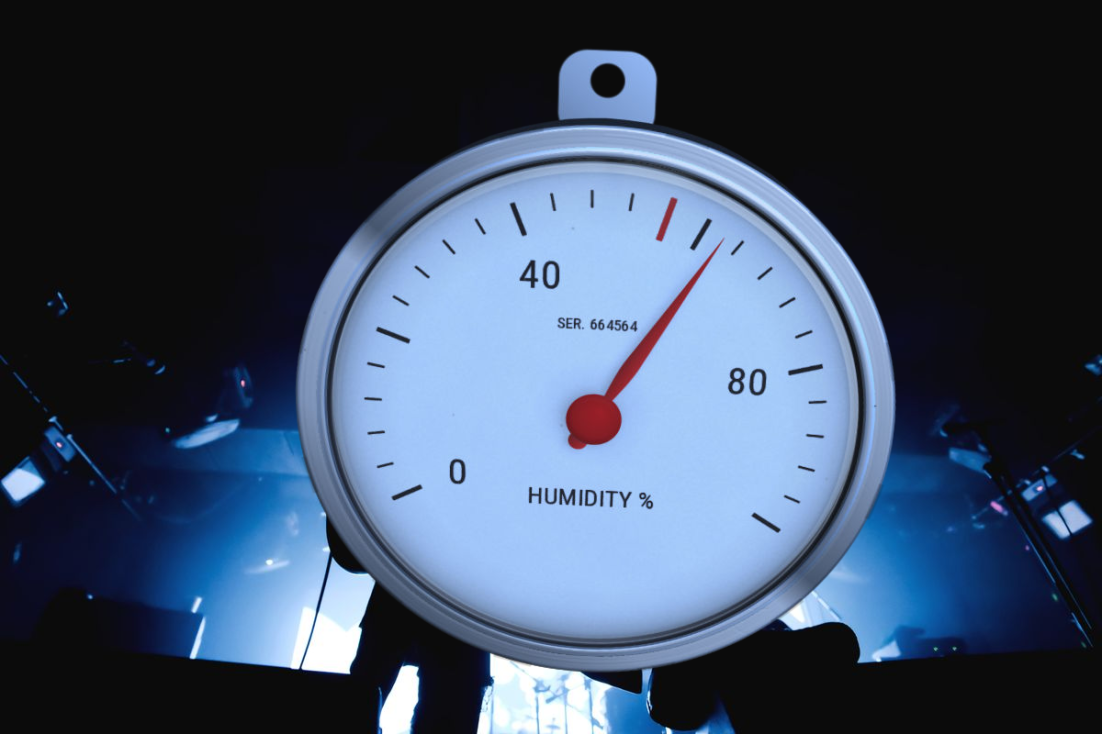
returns 62%
